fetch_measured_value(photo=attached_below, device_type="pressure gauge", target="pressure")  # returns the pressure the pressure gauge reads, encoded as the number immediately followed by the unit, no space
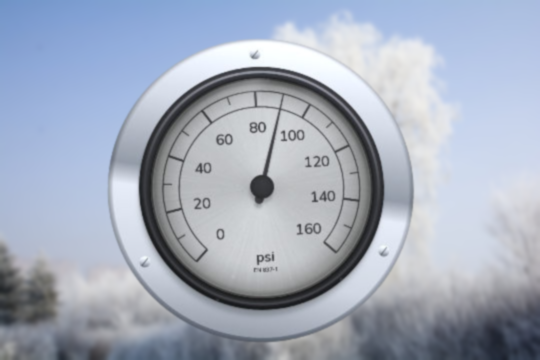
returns 90psi
